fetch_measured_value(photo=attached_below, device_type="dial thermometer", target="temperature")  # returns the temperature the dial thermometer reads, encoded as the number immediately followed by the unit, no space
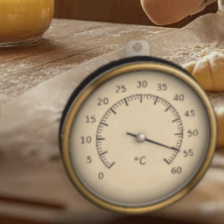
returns 55°C
